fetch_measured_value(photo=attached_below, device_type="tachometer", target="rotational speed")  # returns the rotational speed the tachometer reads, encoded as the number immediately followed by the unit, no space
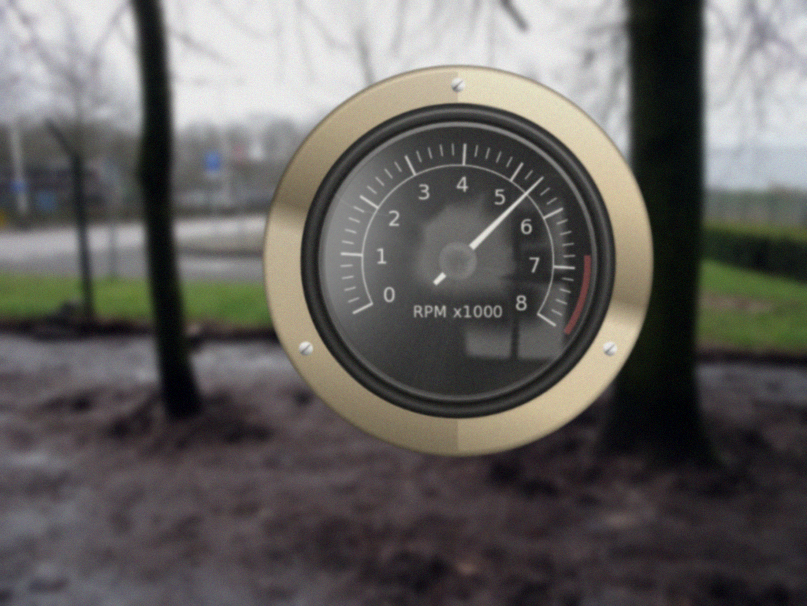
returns 5400rpm
